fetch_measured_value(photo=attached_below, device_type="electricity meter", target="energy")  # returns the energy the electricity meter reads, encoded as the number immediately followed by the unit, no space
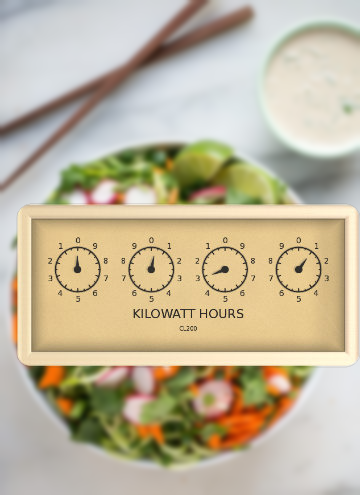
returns 31kWh
